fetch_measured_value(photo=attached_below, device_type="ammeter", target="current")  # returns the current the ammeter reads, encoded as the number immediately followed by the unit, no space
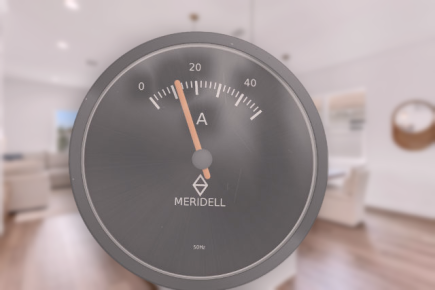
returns 12A
